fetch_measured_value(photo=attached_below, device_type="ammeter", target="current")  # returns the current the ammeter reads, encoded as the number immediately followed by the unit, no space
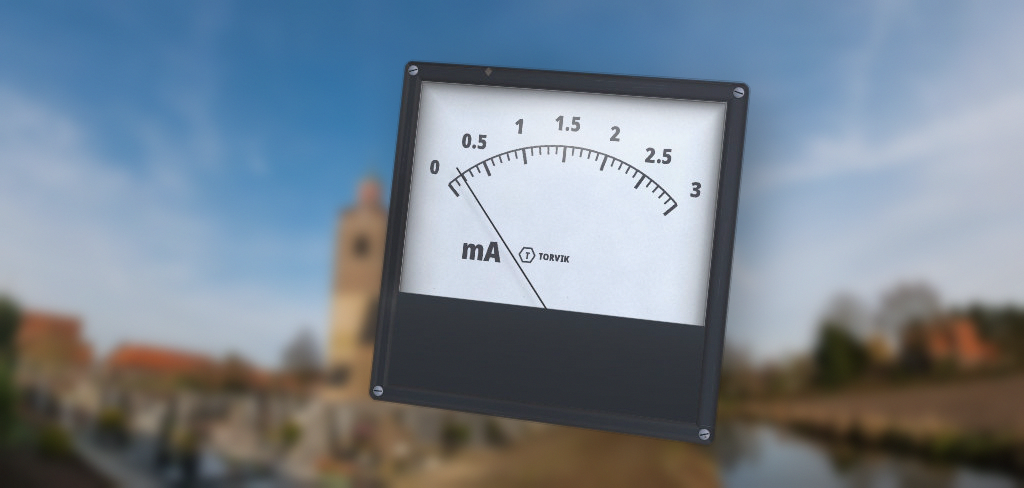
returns 0.2mA
